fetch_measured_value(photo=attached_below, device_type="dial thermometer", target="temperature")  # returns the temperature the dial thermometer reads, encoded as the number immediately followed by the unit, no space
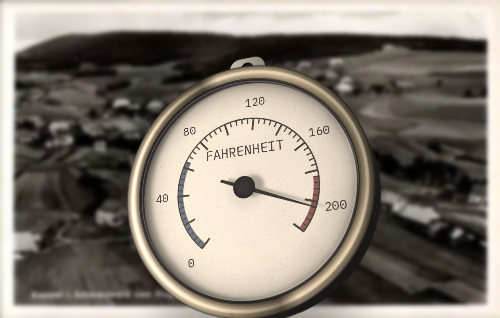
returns 204°F
